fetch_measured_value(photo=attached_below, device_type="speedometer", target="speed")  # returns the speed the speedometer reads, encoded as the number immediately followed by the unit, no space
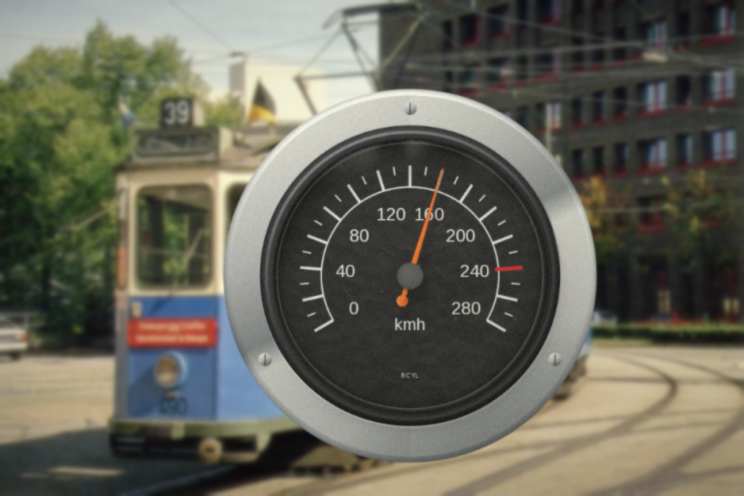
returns 160km/h
